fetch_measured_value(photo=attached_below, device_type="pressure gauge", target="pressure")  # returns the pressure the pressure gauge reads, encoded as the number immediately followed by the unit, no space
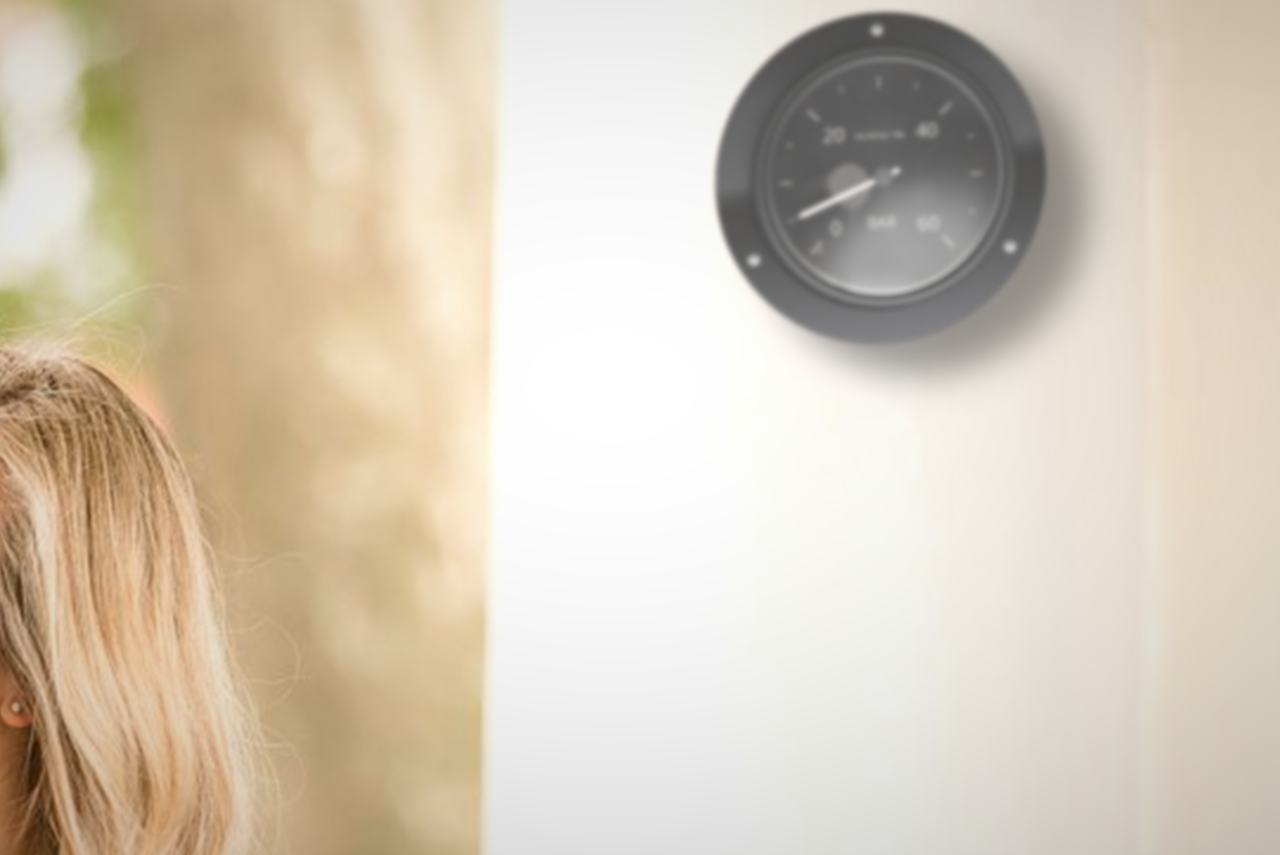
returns 5bar
